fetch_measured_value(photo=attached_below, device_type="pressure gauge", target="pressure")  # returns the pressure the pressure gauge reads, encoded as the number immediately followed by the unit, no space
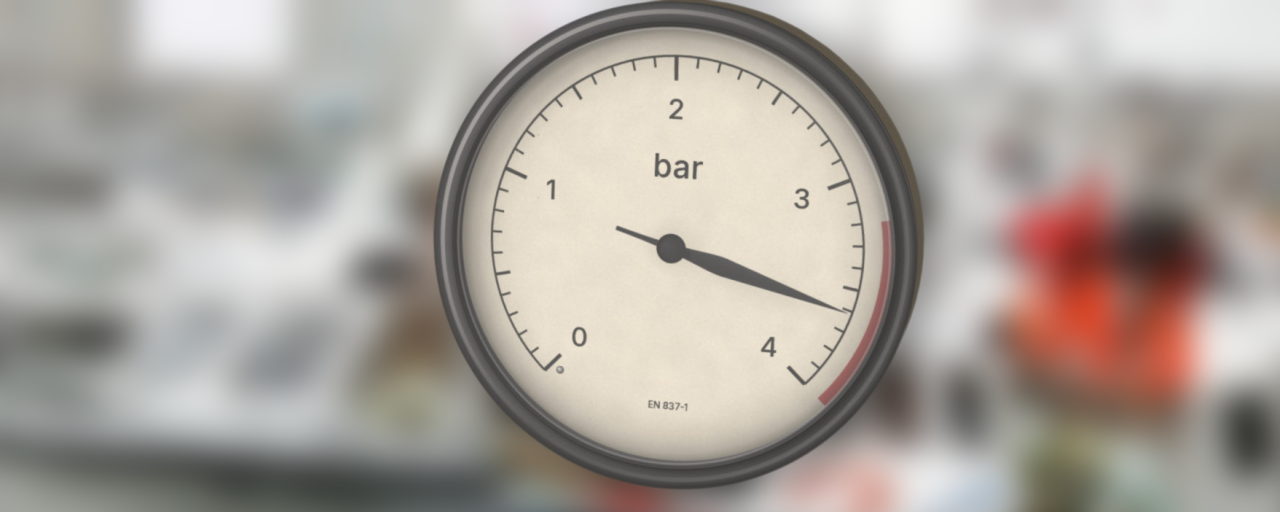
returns 3.6bar
